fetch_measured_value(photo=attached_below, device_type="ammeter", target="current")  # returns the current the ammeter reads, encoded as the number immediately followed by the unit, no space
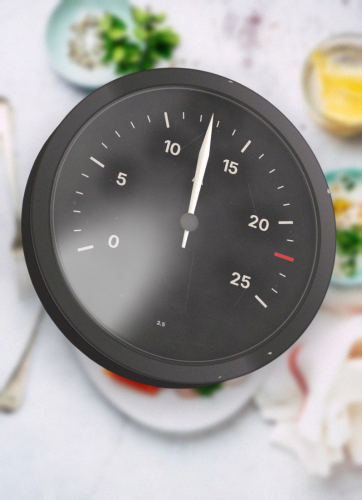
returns 12.5A
